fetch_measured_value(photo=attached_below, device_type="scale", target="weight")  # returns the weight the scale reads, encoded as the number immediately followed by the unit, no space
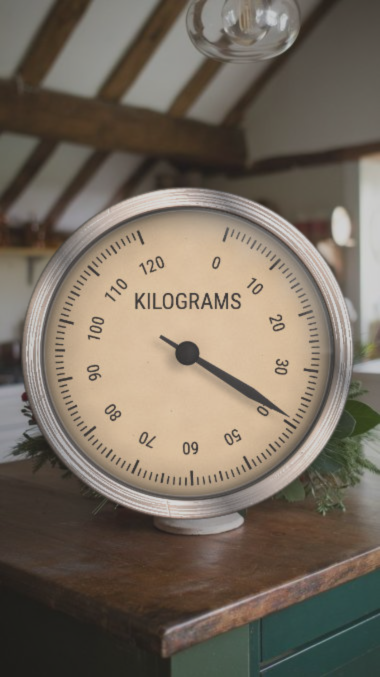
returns 39kg
